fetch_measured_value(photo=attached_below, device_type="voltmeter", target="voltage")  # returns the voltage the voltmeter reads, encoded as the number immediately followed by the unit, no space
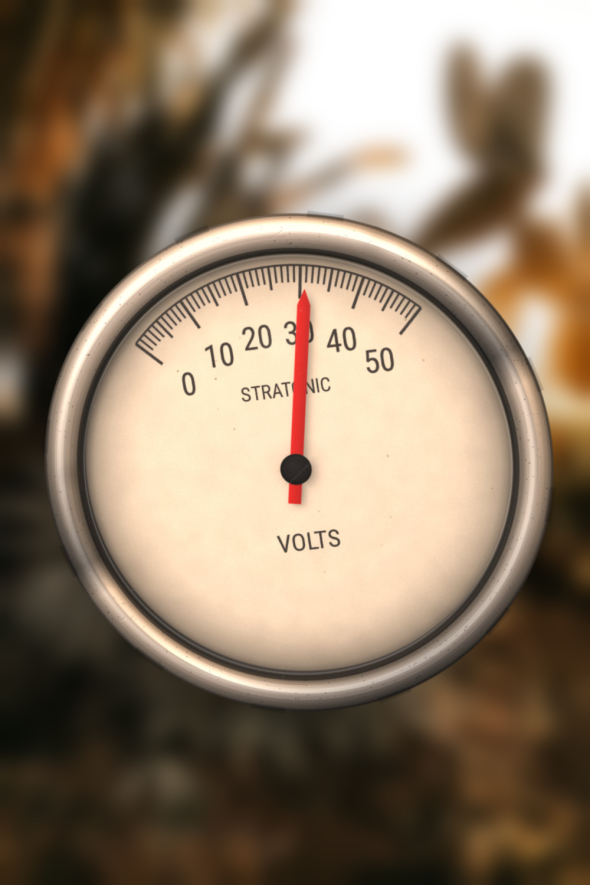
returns 31V
